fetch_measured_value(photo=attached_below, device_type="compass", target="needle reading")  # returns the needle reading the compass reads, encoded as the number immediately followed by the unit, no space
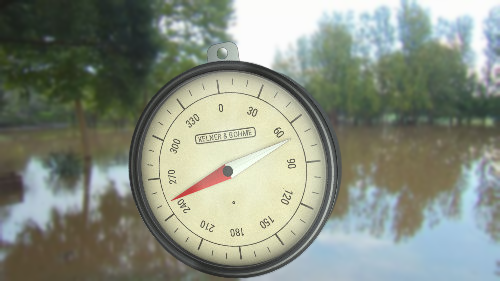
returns 250°
